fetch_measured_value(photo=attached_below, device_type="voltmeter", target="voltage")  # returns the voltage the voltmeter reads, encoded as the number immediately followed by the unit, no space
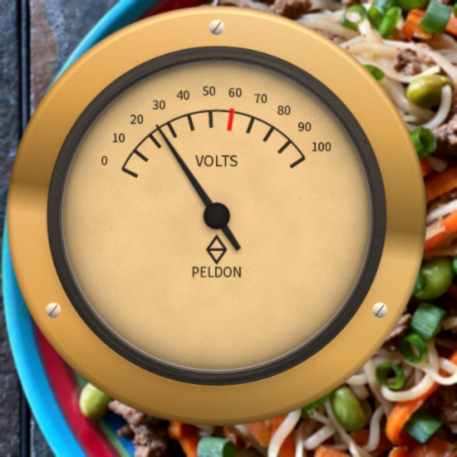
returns 25V
